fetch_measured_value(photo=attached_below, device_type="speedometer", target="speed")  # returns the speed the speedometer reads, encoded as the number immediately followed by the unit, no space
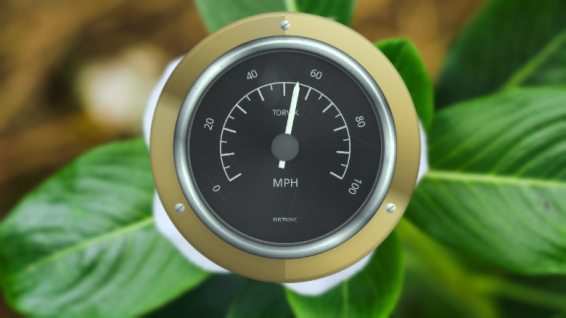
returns 55mph
